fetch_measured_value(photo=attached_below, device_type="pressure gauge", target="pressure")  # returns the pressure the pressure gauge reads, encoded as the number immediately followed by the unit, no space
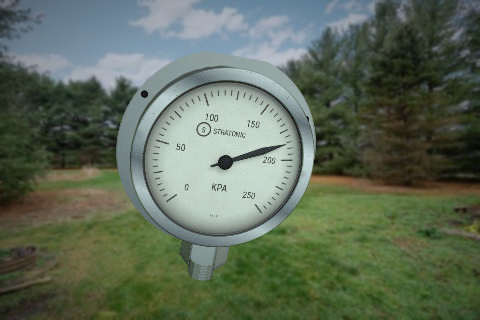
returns 185kPa
